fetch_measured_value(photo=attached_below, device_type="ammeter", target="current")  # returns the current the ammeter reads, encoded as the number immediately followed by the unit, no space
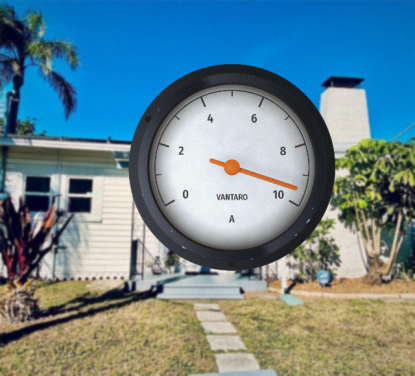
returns 9.5A
